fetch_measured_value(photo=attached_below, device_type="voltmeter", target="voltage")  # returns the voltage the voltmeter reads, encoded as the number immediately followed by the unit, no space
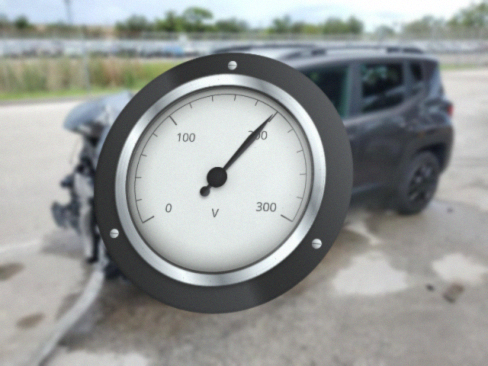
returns 200V
